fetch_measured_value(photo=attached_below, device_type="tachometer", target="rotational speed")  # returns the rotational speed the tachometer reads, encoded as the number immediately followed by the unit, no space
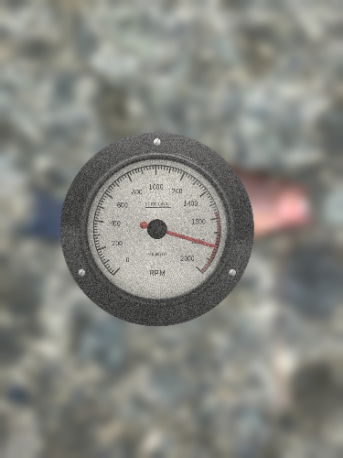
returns 1800rpm
